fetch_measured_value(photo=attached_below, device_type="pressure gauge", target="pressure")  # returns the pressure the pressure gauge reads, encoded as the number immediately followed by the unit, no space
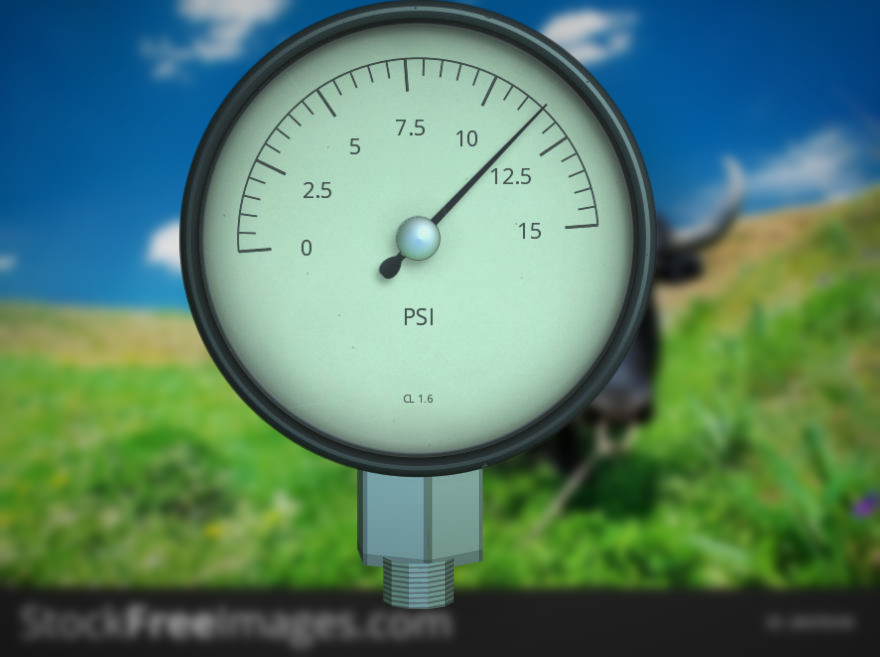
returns 11.5psi
